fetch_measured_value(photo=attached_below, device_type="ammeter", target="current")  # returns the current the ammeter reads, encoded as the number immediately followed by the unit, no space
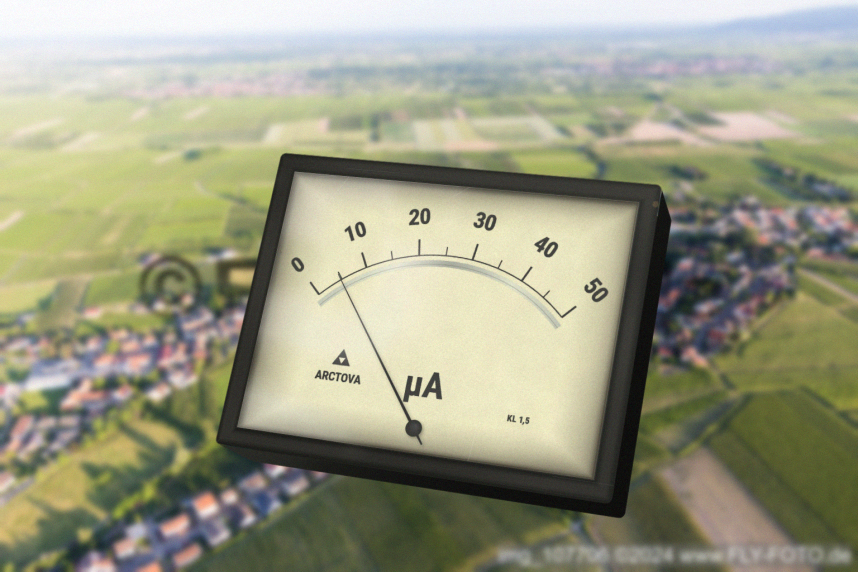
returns 5µA
